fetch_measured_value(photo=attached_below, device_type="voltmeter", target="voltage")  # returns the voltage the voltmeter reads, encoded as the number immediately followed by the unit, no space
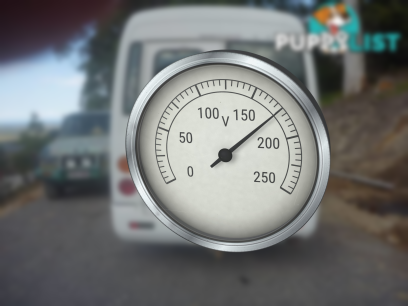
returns 175V
